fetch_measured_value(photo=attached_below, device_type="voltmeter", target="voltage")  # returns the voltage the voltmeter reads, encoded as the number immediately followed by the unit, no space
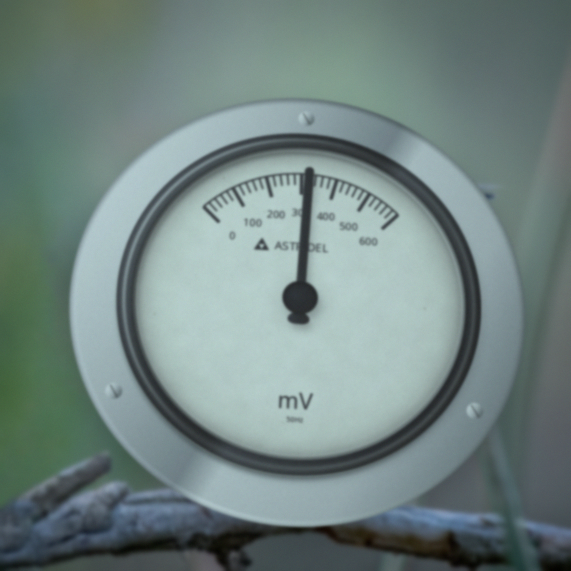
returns 320mV
